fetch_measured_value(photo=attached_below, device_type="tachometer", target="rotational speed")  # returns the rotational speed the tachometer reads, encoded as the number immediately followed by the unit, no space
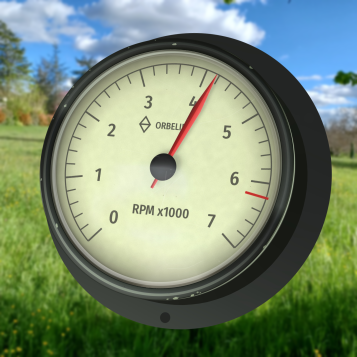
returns 4200rpm
